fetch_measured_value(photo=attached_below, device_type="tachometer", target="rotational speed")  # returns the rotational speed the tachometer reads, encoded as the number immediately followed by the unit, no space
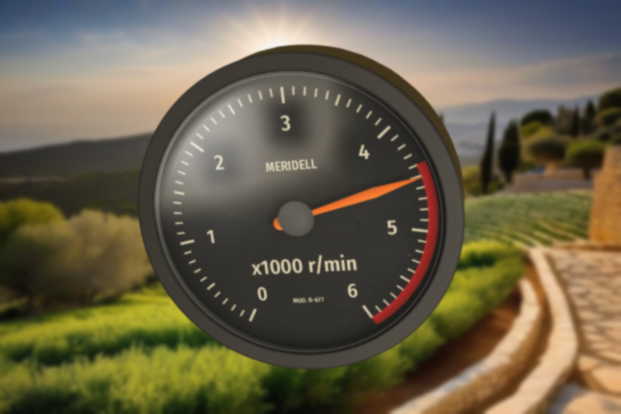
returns 4500rpm
